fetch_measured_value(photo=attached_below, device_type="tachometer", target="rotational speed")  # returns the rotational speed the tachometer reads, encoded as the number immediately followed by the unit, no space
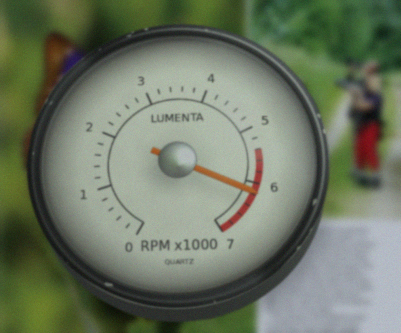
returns 6200rpm
